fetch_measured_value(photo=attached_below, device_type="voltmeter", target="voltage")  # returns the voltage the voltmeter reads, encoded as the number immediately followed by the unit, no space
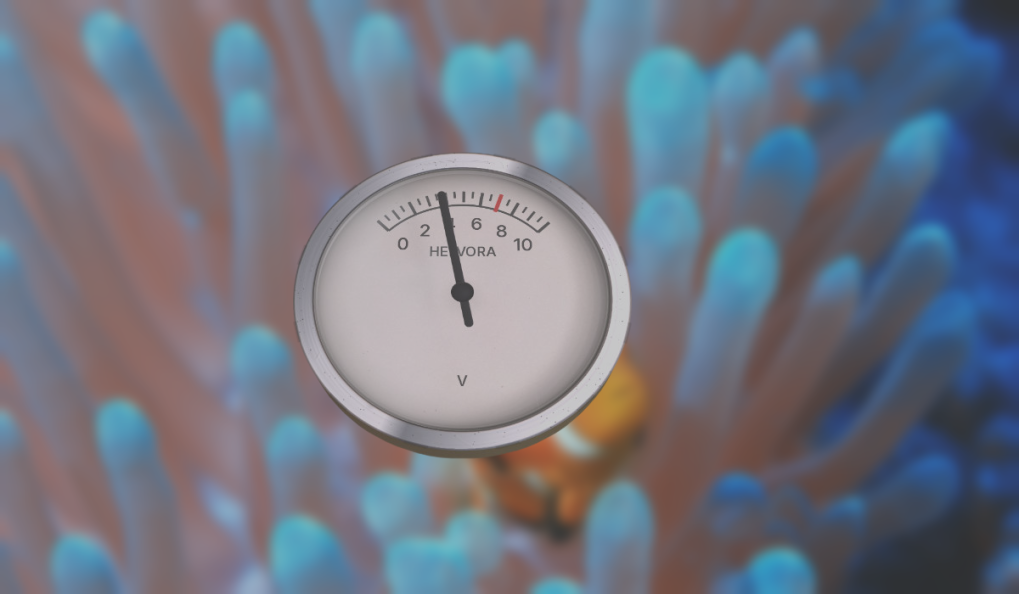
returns 3.75V
